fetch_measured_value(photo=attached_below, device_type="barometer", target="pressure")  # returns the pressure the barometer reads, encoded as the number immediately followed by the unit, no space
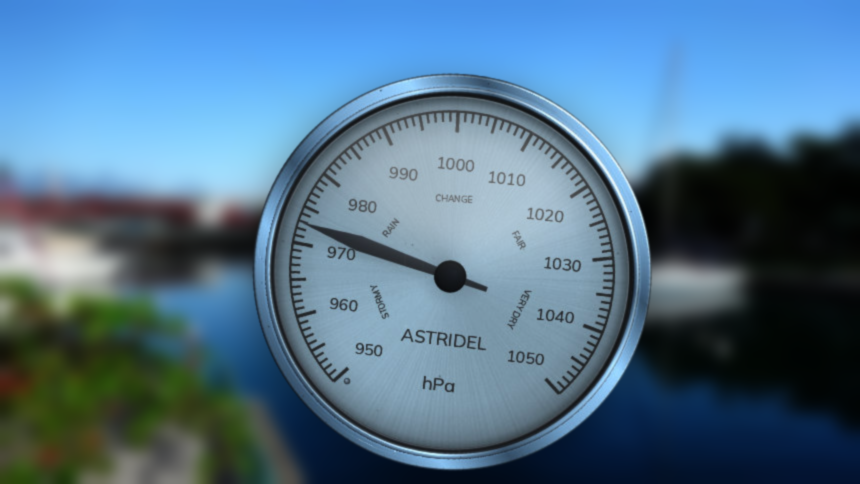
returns 973hPa
